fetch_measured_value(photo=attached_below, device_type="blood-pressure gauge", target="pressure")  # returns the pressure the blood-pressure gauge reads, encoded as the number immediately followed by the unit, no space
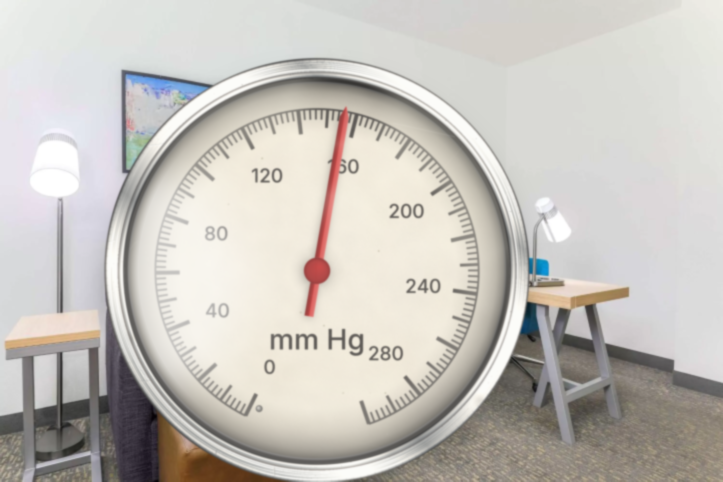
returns 156mmHg
